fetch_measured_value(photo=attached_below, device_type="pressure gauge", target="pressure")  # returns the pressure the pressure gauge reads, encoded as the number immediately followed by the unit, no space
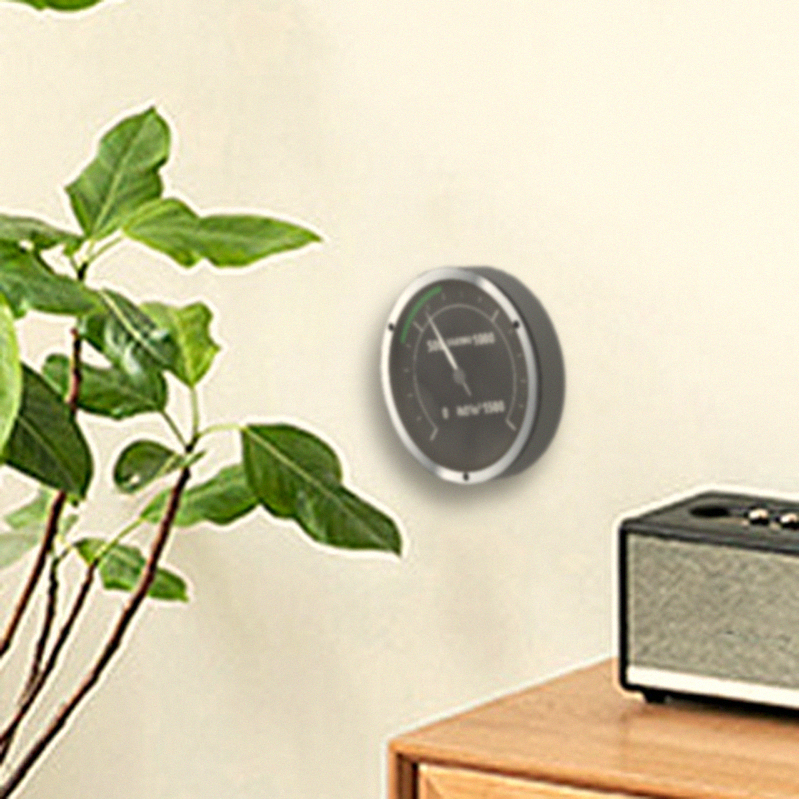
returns 600psi
